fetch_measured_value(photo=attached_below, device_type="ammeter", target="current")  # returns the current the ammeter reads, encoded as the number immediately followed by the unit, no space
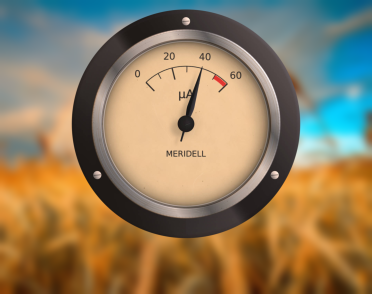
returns 40µA
